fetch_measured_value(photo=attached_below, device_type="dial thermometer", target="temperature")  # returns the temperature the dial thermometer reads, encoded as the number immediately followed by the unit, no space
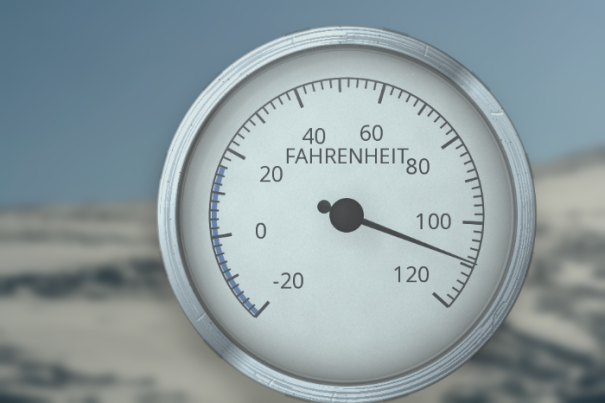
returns 109°F
